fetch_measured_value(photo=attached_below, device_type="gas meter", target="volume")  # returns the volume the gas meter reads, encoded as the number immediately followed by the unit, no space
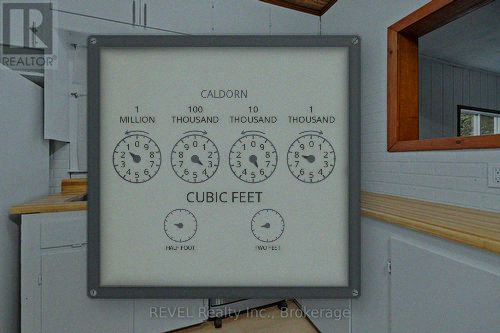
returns 135800ft³
